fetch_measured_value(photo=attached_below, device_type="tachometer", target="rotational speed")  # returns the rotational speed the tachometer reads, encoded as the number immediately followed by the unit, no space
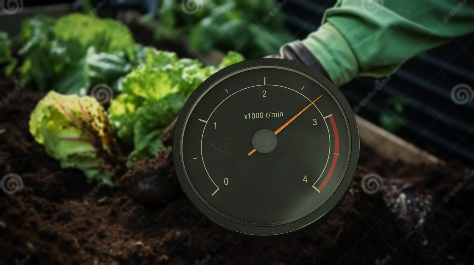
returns 2750rpm
